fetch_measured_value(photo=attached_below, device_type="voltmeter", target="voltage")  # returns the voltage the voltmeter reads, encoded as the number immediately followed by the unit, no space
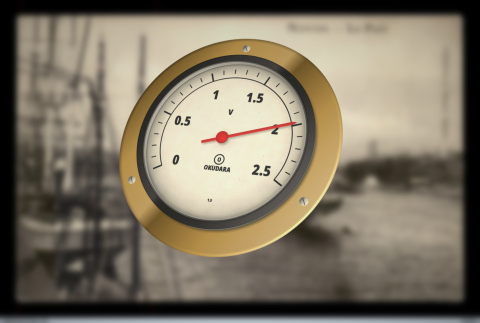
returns 2V
